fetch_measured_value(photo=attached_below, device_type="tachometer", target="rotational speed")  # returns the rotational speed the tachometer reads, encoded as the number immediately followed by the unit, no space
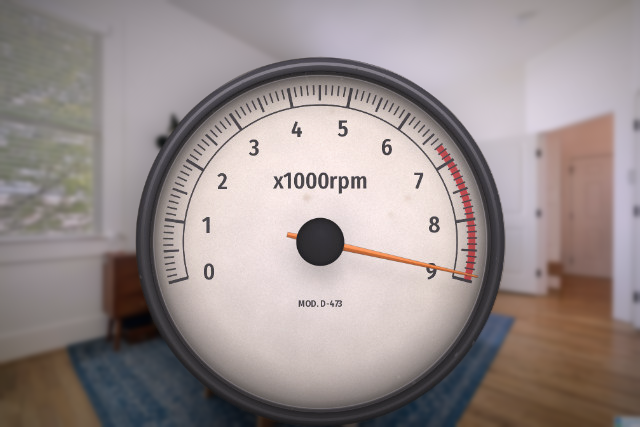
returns 8900rpm
